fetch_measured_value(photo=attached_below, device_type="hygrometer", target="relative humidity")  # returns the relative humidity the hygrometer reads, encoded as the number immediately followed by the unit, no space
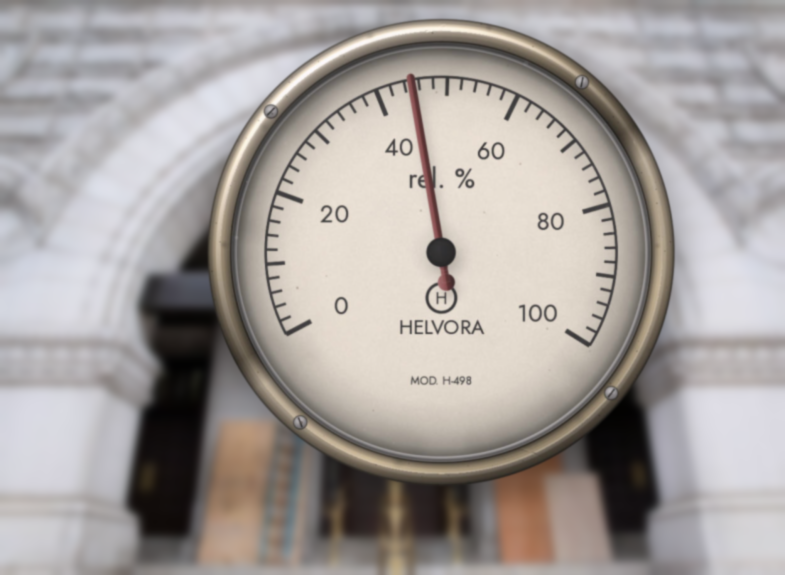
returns 45%
